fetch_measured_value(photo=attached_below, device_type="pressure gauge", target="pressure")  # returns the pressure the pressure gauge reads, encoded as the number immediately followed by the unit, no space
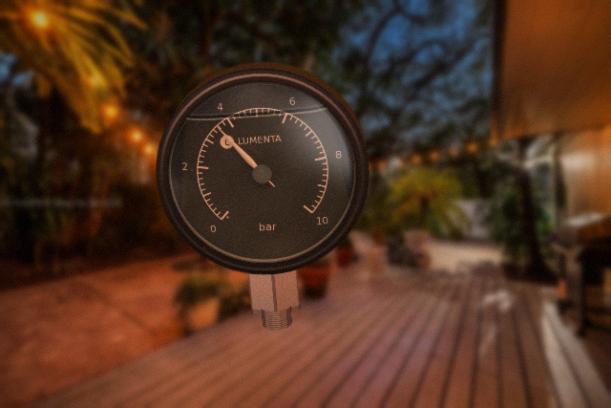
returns 3.6bar
